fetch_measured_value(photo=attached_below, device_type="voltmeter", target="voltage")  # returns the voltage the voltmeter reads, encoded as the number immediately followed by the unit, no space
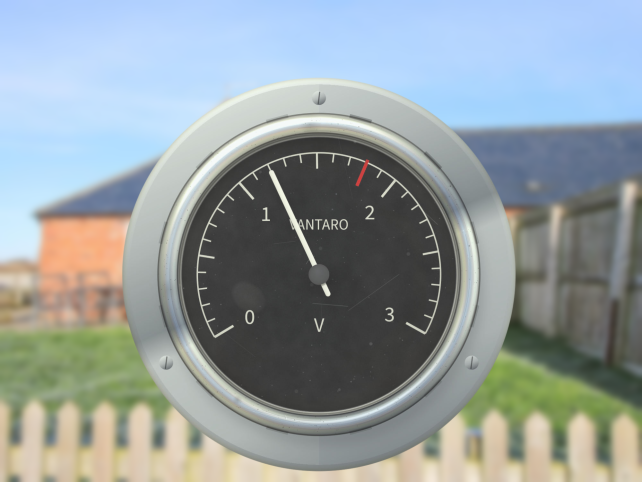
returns 1.2V
